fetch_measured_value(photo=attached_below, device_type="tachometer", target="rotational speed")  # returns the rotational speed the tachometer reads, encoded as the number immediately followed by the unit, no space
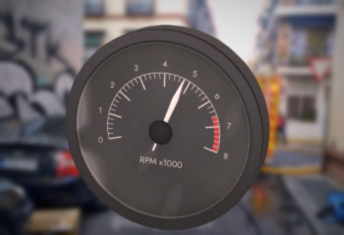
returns 4800rpm
